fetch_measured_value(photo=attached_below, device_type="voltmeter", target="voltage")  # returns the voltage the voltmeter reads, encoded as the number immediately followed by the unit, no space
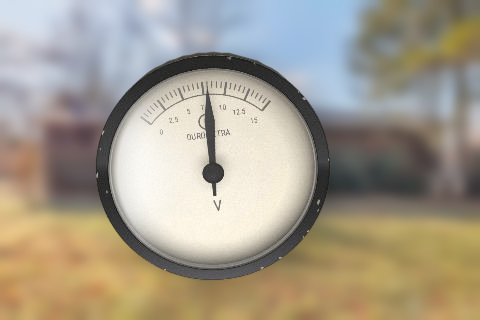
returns 8V
